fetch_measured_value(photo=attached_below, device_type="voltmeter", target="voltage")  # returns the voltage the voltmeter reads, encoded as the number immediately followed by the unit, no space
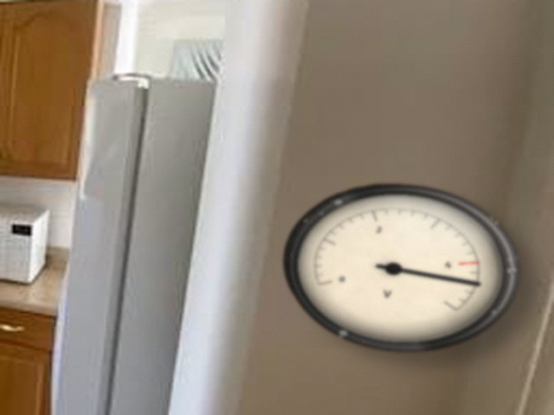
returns 4.4V
